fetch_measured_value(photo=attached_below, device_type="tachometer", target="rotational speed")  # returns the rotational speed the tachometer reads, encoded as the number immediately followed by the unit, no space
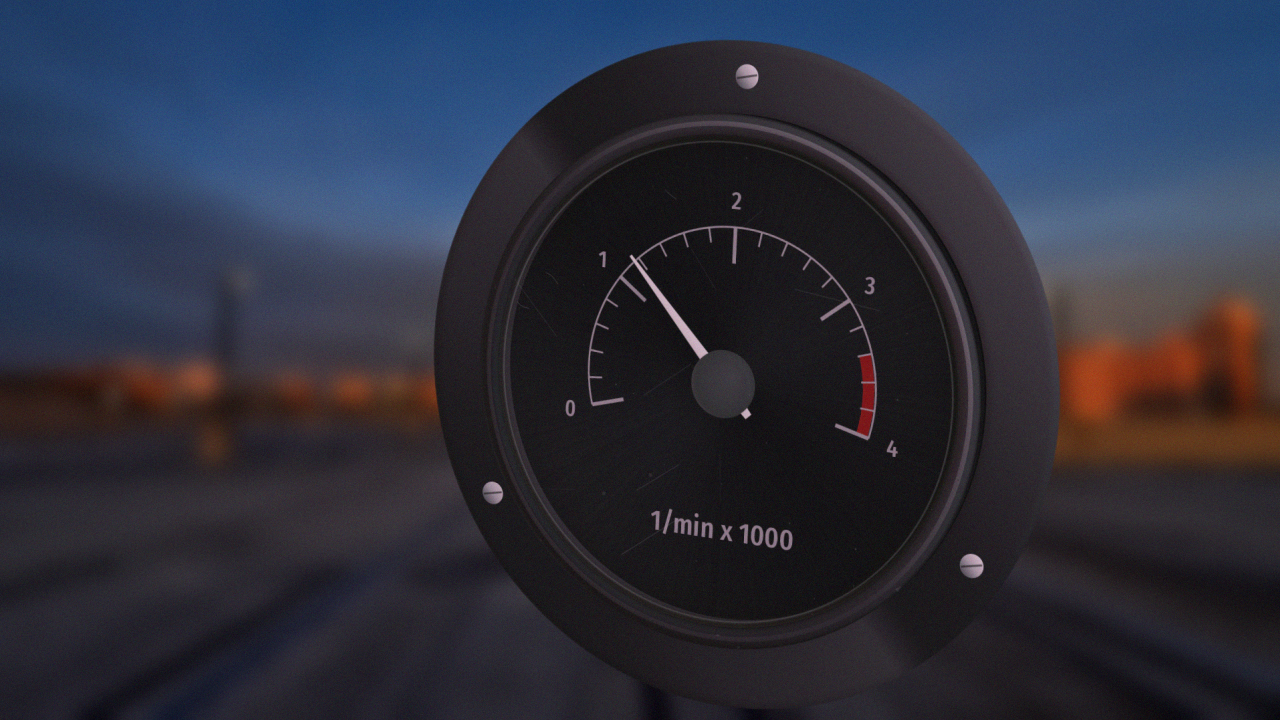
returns 1200rpm
